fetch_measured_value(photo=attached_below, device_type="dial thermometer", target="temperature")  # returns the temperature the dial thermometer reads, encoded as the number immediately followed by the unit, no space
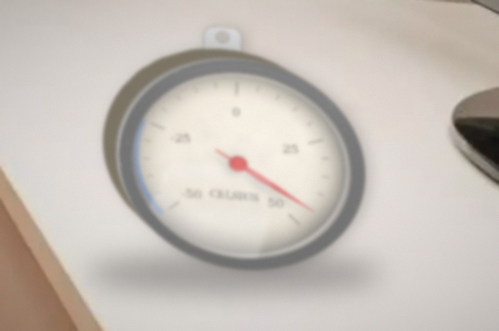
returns 45°C
